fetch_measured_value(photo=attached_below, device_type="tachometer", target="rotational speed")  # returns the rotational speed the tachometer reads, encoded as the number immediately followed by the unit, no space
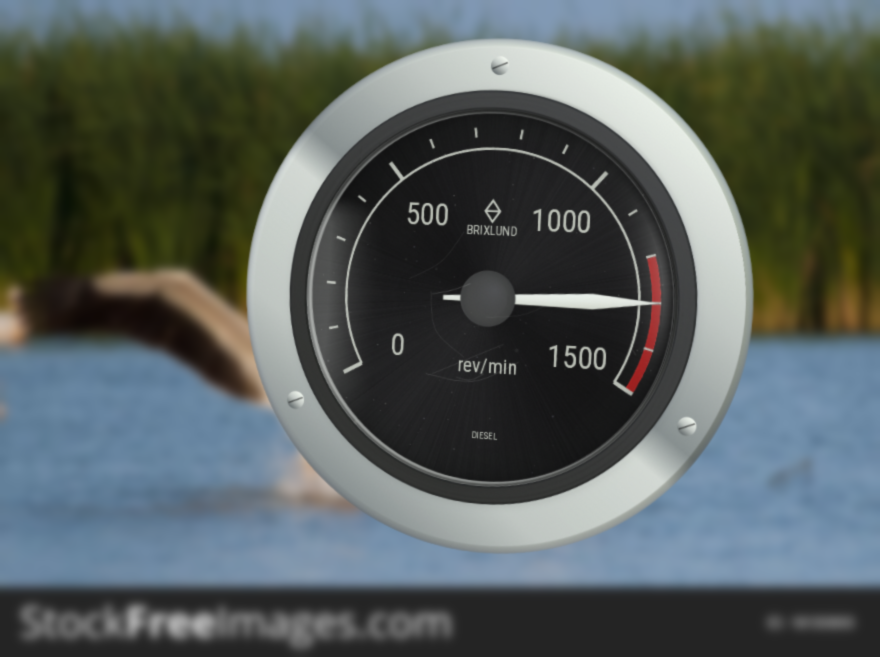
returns 1300rpm
